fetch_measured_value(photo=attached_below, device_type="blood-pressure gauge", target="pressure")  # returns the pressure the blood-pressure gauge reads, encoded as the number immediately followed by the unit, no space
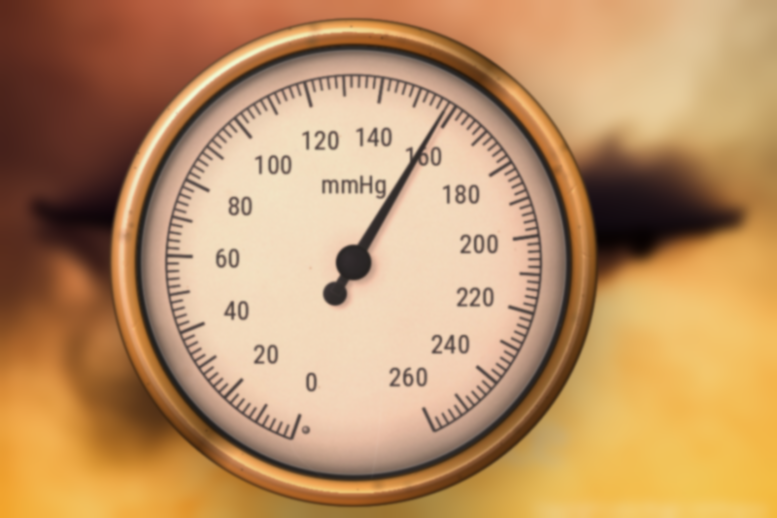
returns 158mmHg
